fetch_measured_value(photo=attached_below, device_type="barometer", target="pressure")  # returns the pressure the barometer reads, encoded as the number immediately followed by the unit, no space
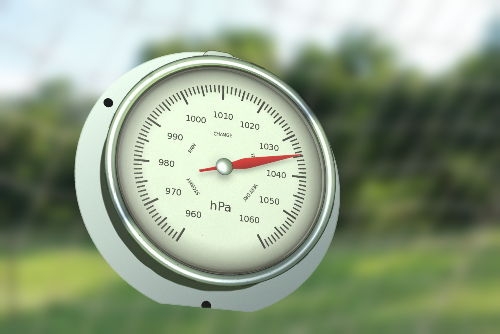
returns 1035hPa
